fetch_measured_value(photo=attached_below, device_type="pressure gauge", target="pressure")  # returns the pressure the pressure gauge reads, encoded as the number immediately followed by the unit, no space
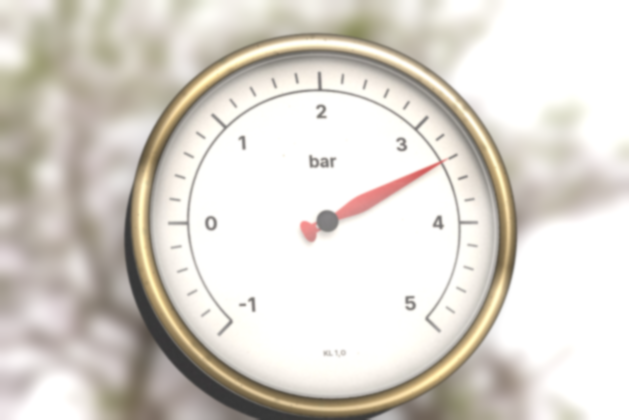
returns 3.4bar
